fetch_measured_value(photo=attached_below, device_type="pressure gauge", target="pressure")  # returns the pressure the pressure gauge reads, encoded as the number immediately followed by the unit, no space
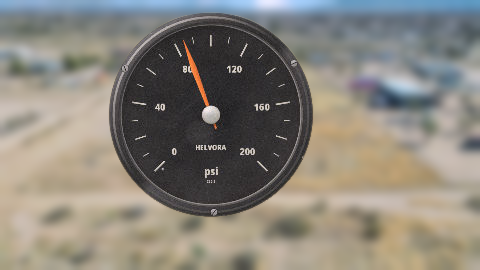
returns 85psi
